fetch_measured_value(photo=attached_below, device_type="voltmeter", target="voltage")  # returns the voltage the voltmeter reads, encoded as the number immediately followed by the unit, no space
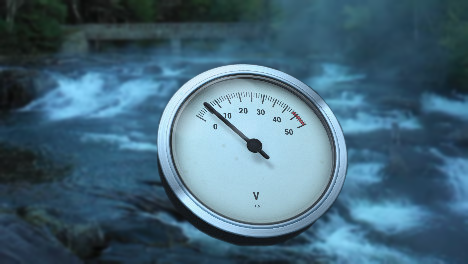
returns 5V
